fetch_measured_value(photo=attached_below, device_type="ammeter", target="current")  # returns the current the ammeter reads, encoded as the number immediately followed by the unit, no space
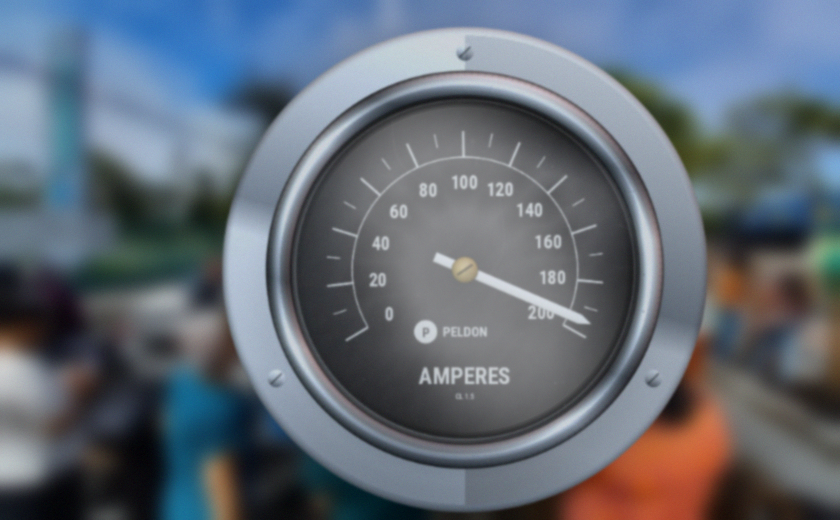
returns 195A
